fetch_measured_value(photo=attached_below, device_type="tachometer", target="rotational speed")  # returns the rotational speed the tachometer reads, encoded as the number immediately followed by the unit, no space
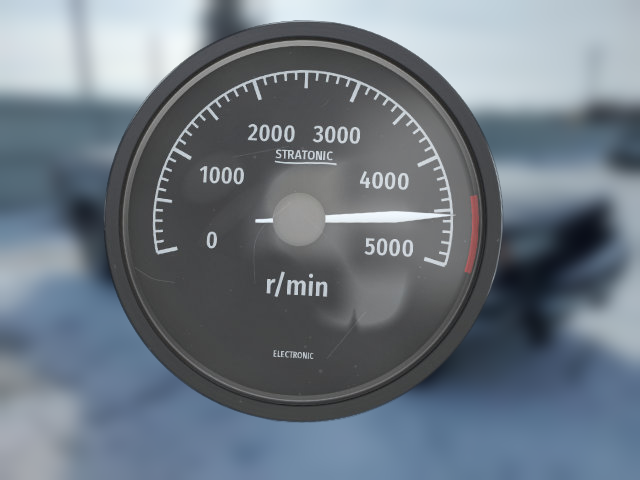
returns 4550rpm
